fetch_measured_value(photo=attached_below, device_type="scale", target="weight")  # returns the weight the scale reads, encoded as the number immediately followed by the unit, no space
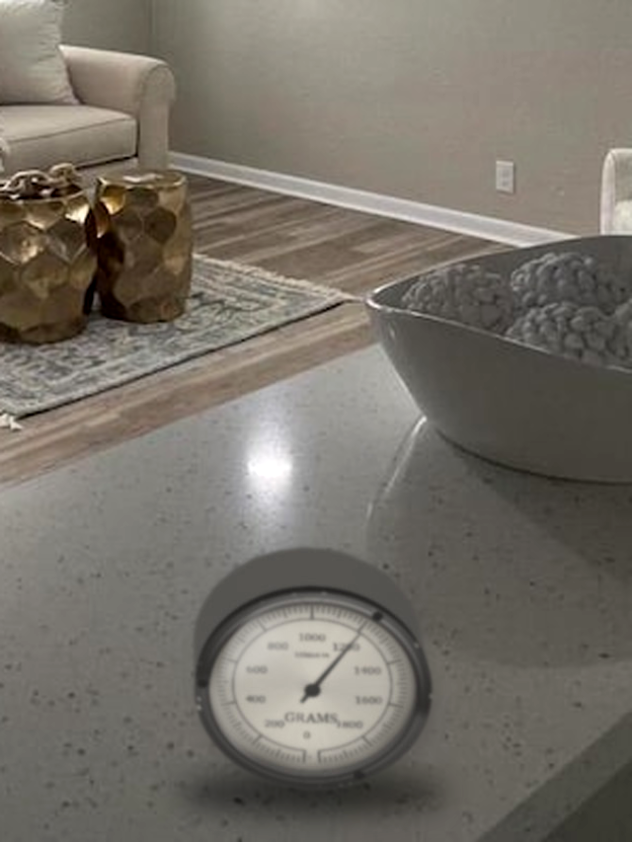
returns 1200g
